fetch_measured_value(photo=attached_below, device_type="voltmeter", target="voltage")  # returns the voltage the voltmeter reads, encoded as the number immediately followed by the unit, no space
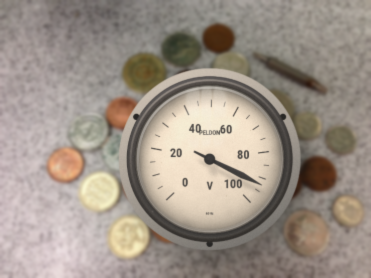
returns 92.5V
